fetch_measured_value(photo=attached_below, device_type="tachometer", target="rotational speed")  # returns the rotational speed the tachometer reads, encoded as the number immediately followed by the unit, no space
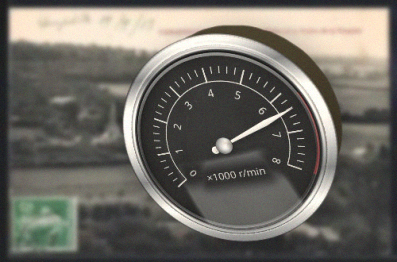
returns 6400rpm
